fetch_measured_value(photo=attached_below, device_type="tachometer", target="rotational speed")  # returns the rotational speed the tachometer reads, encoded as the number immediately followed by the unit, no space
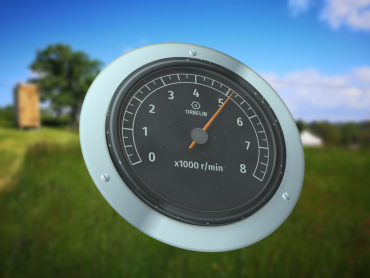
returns 5125rpm
